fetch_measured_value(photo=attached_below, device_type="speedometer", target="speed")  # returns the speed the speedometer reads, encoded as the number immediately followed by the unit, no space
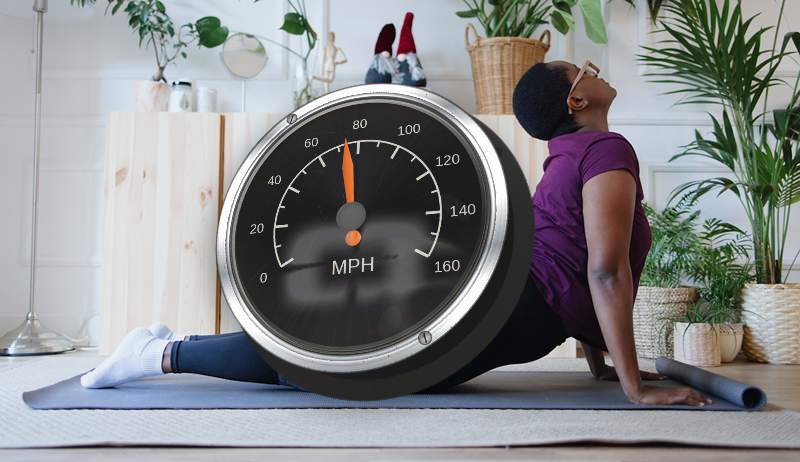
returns 75mph
